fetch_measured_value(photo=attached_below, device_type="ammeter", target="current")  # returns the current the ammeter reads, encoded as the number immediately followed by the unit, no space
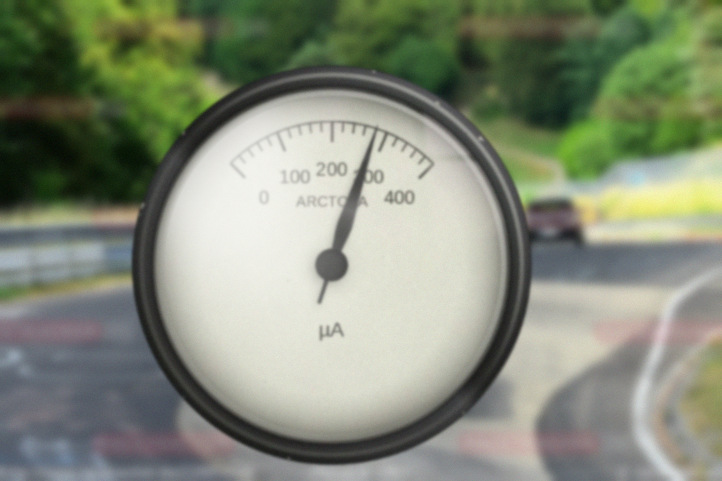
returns 280µA
